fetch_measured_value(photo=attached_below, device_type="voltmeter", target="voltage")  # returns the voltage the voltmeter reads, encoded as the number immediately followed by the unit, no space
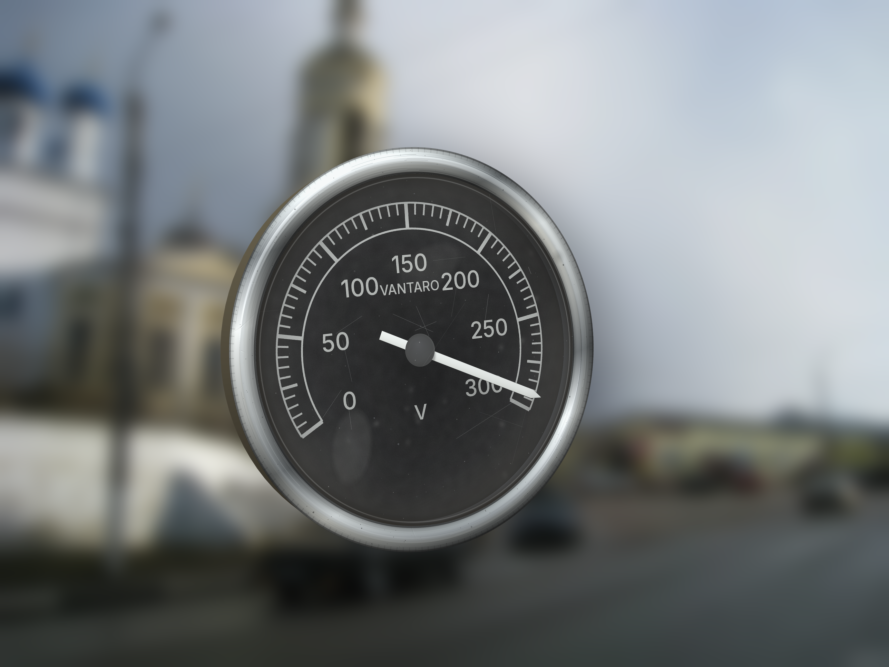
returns 292.5V
